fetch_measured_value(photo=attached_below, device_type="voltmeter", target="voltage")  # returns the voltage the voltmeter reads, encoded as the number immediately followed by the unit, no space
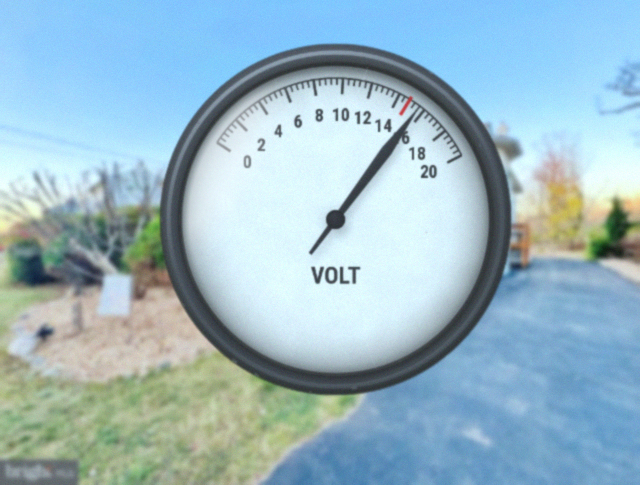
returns 15.6V
